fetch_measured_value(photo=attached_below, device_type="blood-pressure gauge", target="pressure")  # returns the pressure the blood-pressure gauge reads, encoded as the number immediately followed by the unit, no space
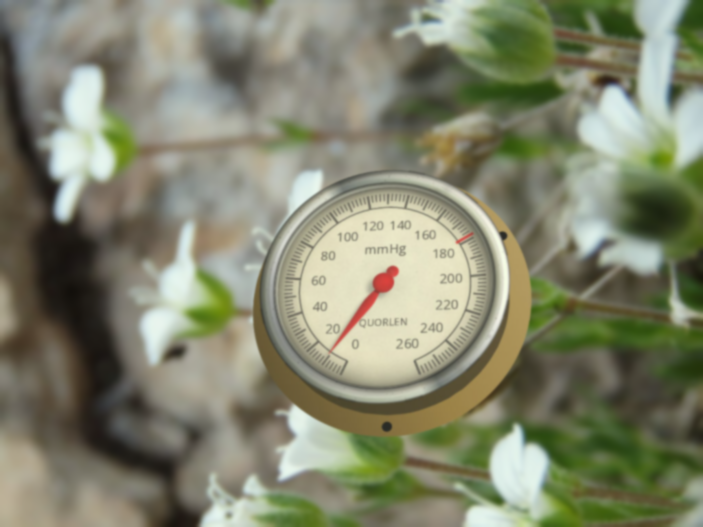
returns 10mmHg
